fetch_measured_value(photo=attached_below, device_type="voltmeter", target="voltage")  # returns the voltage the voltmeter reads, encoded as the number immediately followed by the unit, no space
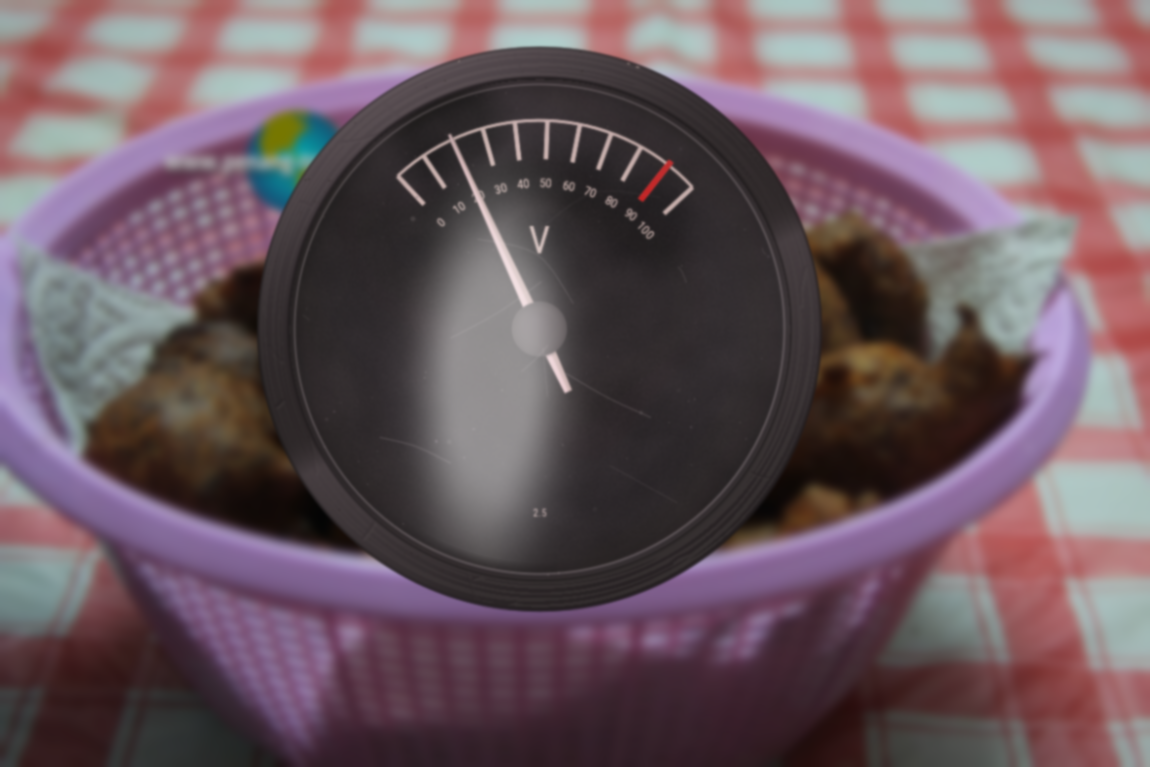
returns 20V
